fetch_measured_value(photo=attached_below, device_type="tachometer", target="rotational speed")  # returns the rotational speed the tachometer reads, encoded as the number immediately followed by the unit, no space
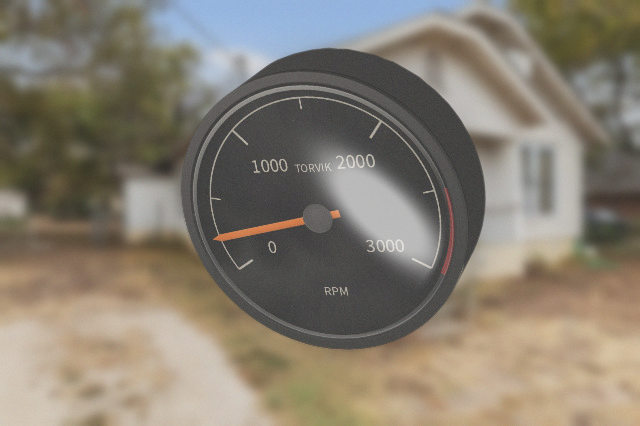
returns 250rpm
